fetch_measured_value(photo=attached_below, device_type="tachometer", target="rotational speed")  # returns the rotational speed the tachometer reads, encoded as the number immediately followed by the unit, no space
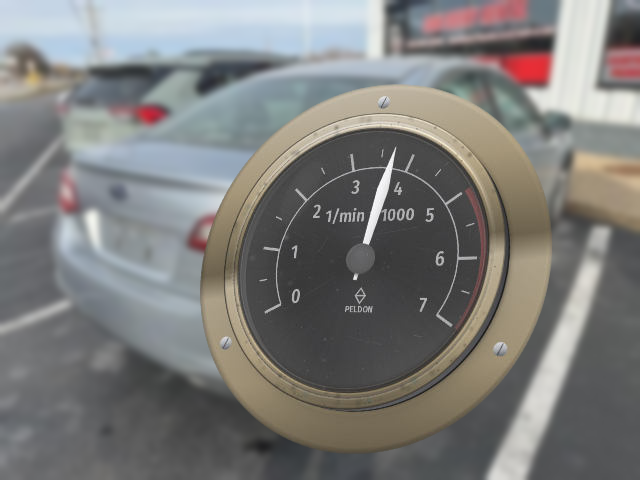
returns 3750rpm
